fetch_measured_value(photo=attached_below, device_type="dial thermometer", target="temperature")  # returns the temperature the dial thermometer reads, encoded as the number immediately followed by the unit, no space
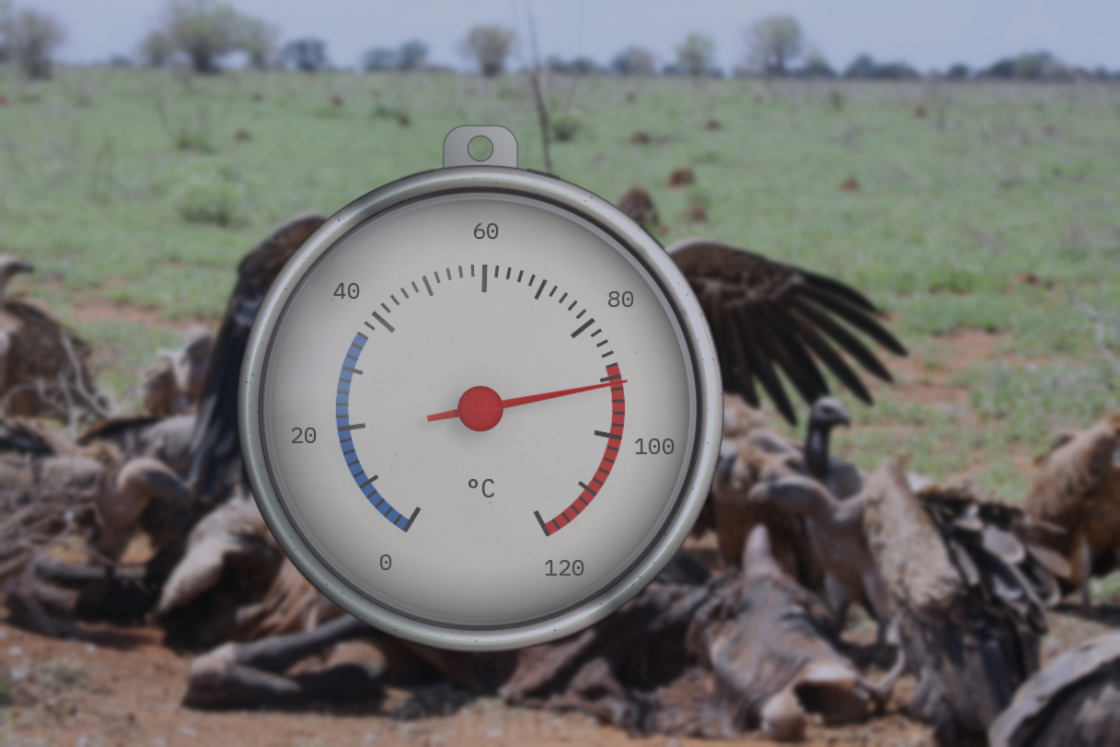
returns 91°C
